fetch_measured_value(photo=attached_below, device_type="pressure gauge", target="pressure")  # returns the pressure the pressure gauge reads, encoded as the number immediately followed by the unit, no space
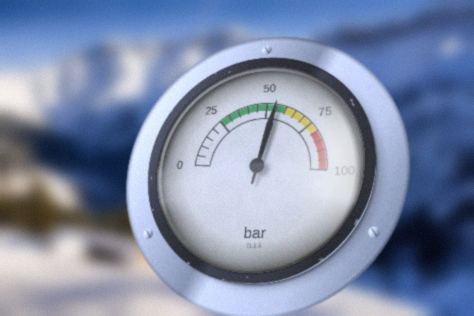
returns 55bar
